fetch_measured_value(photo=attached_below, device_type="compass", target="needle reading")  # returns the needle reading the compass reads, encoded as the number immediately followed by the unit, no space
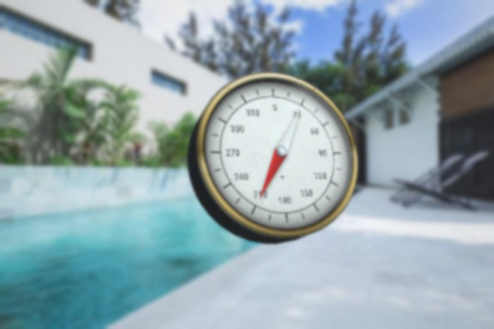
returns 210°
